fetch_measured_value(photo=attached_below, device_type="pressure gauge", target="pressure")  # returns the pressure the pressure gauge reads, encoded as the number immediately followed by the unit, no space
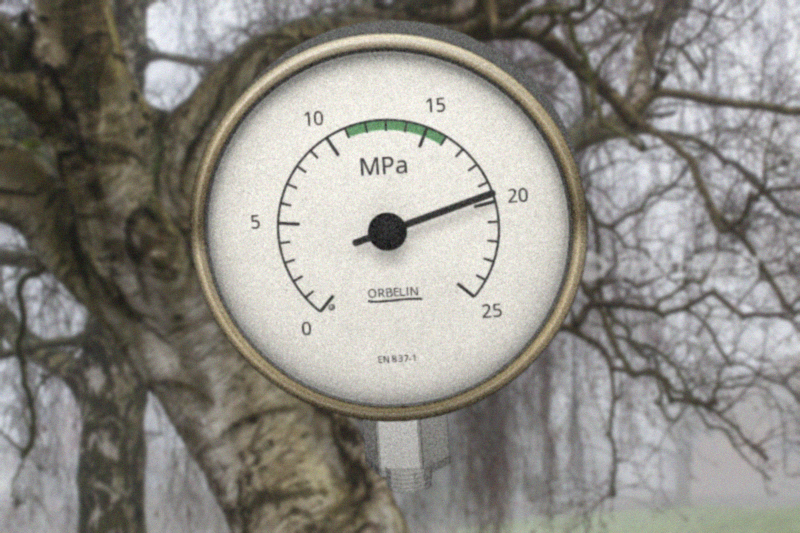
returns 19.5MPa
